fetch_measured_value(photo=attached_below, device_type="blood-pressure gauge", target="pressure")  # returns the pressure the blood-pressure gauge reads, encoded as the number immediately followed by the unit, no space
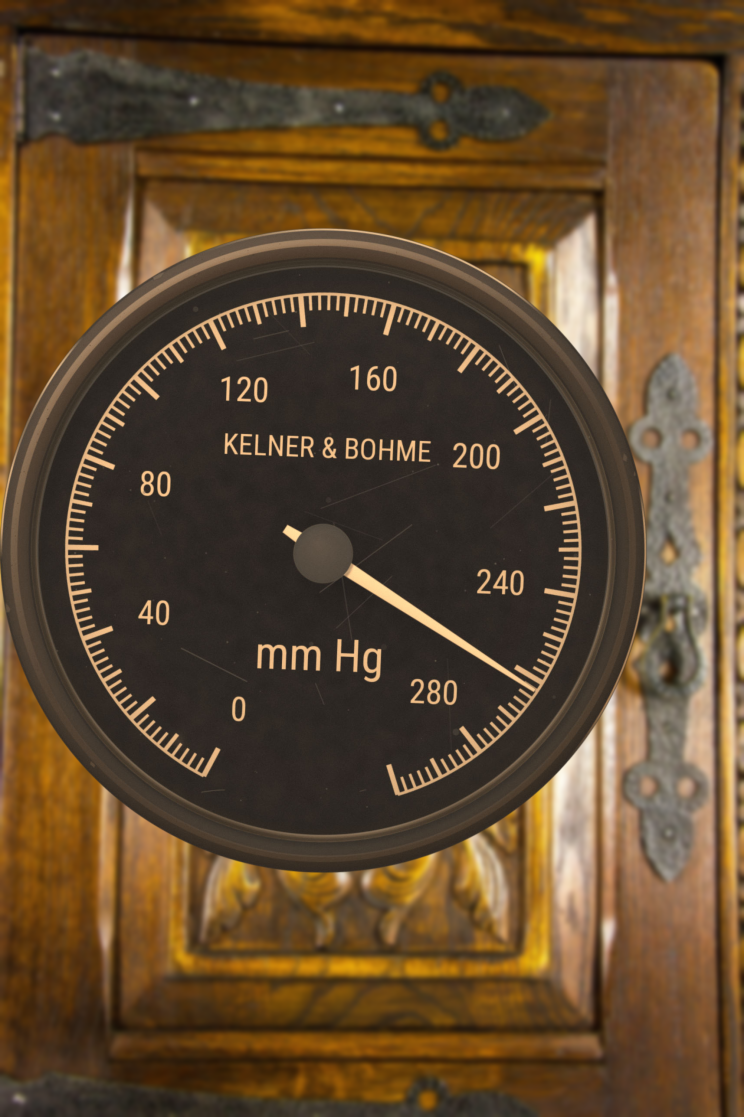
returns 262mmHg
